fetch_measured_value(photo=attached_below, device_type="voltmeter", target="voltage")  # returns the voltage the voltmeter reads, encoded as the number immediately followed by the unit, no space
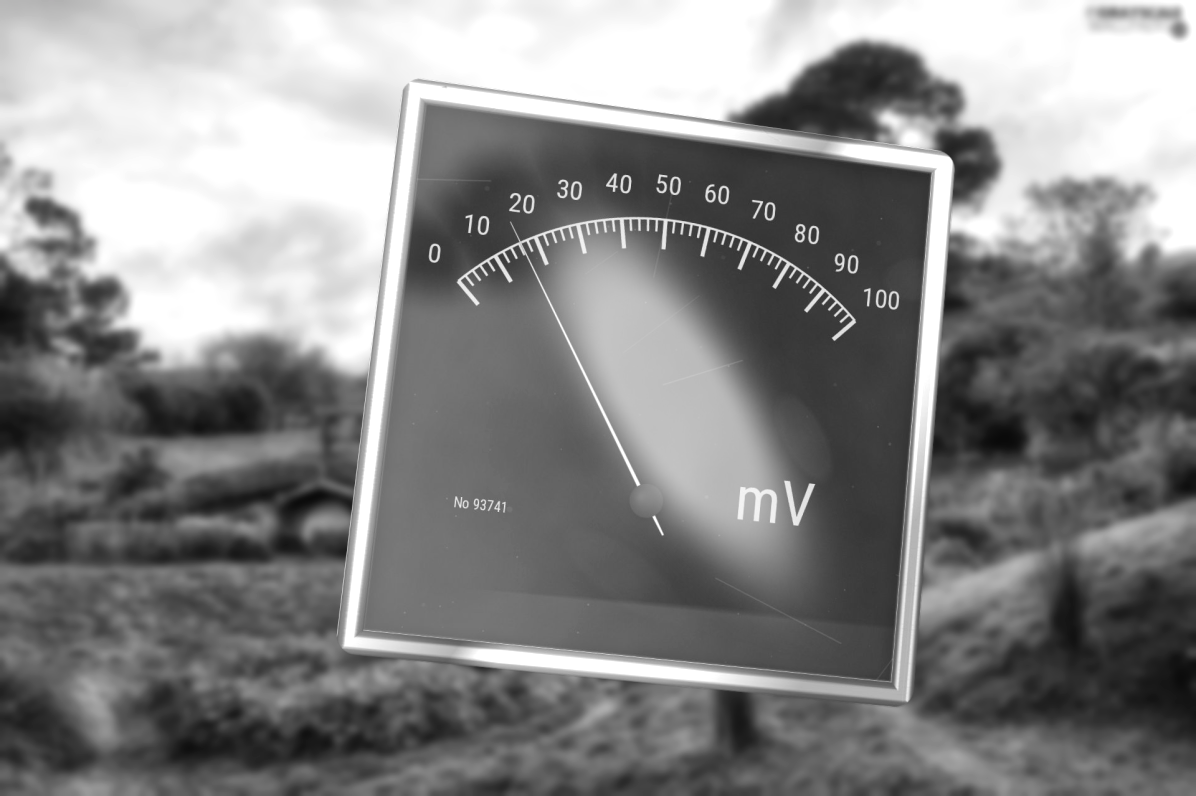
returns 16mV
